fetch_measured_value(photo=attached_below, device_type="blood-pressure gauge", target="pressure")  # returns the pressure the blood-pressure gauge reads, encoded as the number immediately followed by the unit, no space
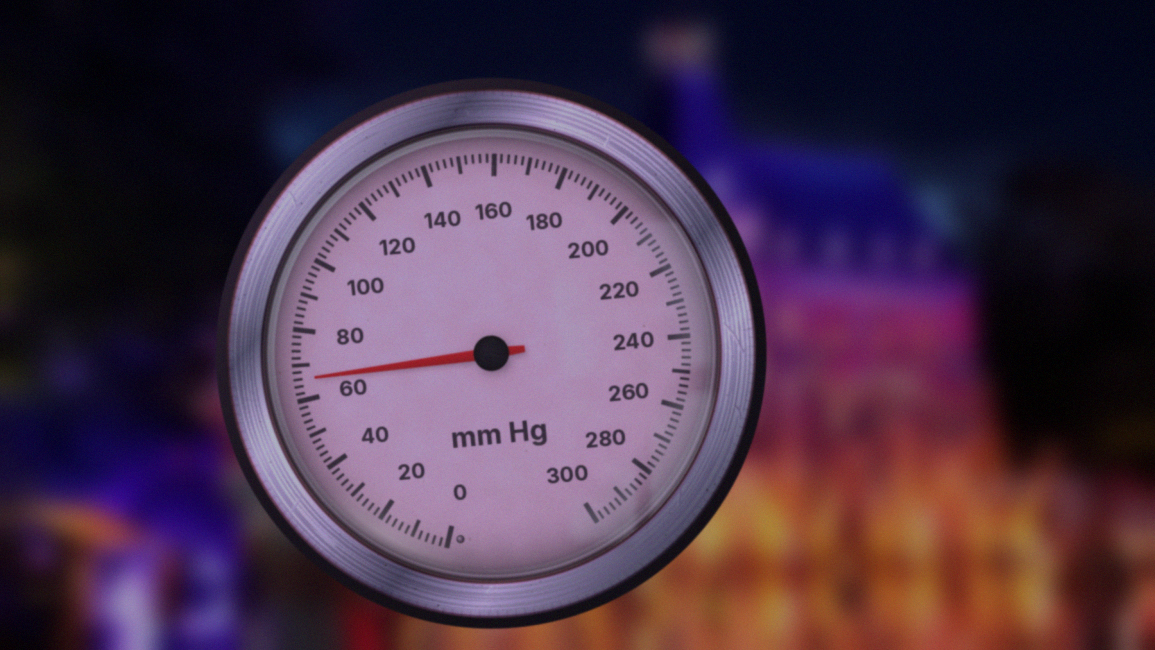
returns 66mmHg
